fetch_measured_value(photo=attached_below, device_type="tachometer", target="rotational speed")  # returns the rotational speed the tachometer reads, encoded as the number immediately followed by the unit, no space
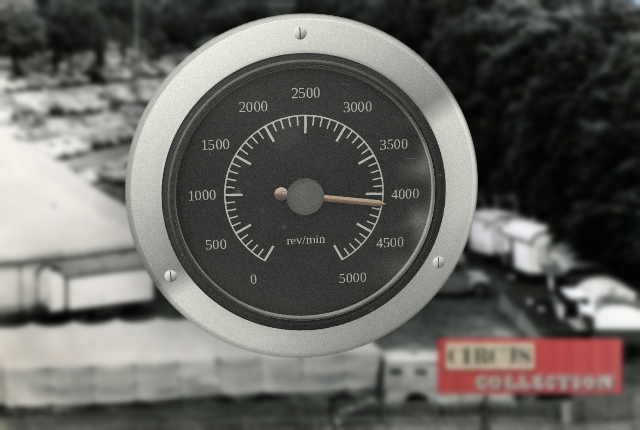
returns 4100rpm
